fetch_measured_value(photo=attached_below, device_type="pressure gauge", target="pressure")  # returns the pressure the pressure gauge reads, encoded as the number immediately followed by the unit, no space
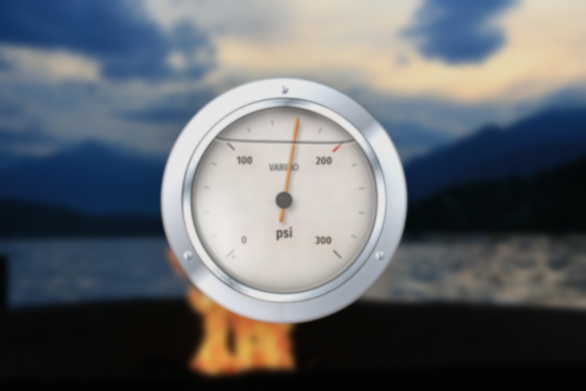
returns 160psi
